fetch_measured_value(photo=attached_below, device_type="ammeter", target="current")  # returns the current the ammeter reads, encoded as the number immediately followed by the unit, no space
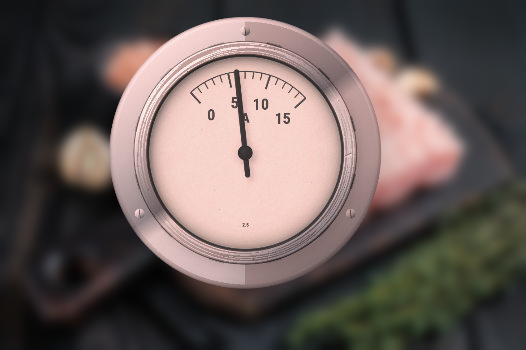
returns 6A
